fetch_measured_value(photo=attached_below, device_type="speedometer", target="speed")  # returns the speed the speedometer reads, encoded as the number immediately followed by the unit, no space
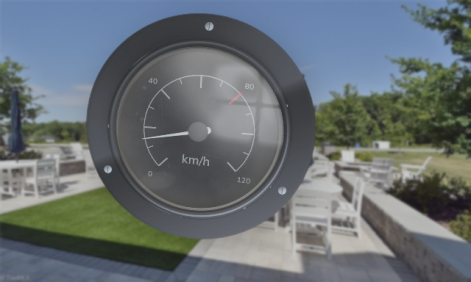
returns 15km/h
